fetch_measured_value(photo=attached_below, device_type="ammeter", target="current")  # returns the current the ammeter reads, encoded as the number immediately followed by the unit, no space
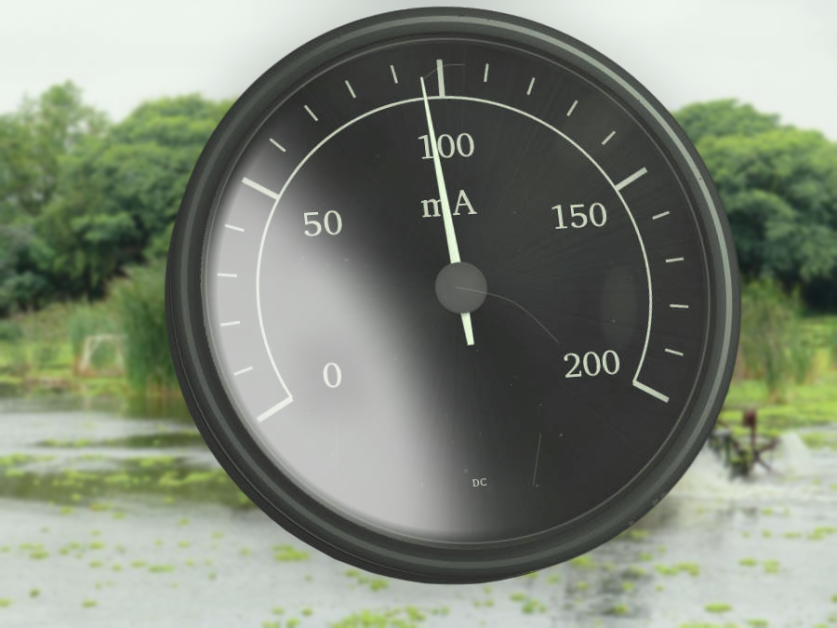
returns 95mA
